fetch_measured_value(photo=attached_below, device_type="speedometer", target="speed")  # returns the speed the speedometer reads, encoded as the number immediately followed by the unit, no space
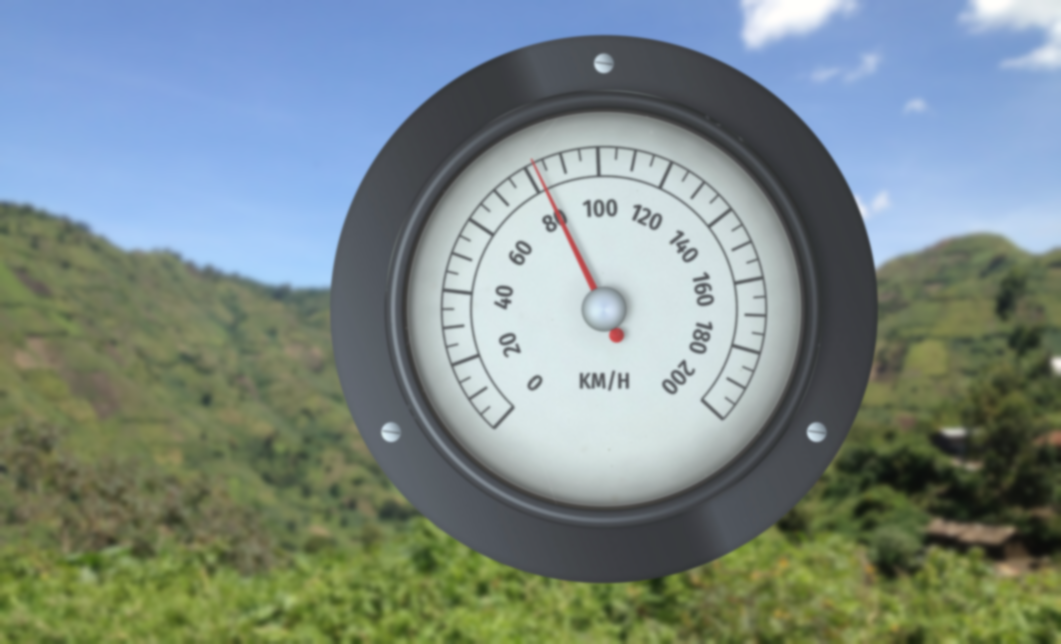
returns 82.5km/h
